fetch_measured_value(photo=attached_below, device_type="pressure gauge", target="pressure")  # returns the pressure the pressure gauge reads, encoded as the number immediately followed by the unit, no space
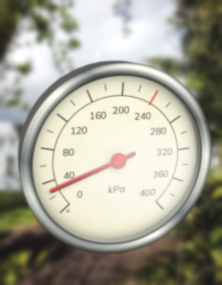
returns 30kPa
